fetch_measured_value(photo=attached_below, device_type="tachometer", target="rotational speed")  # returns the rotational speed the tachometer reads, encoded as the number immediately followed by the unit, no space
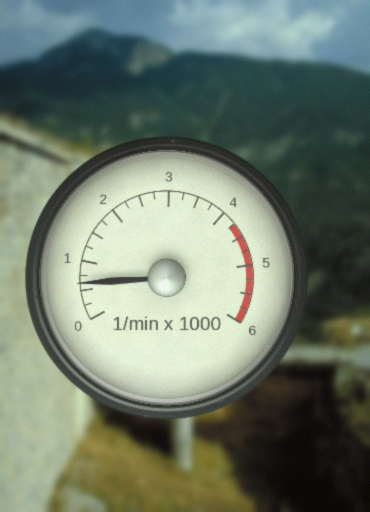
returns 625rpm
